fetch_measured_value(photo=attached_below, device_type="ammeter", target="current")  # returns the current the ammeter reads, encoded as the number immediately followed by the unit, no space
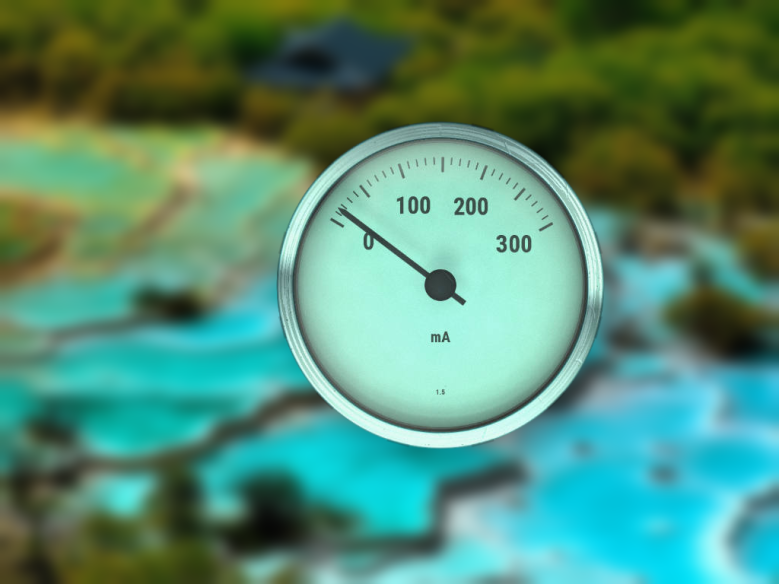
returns 15mA
